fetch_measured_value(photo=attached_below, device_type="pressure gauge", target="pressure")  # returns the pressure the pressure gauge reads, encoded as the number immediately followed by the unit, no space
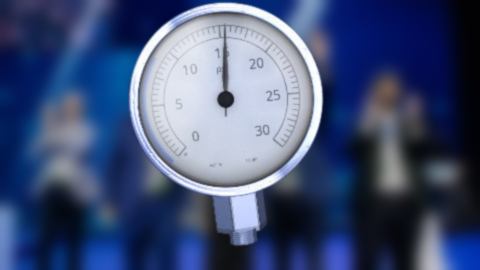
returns 15.5psi
